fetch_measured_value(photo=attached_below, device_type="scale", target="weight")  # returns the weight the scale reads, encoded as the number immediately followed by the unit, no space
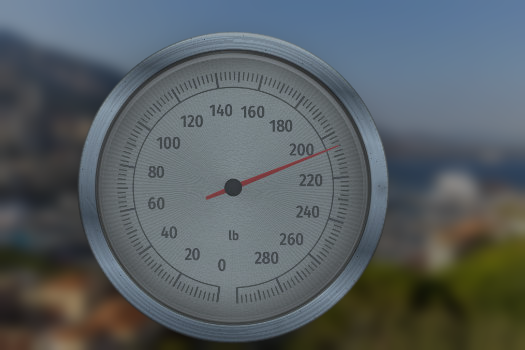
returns 206lb
